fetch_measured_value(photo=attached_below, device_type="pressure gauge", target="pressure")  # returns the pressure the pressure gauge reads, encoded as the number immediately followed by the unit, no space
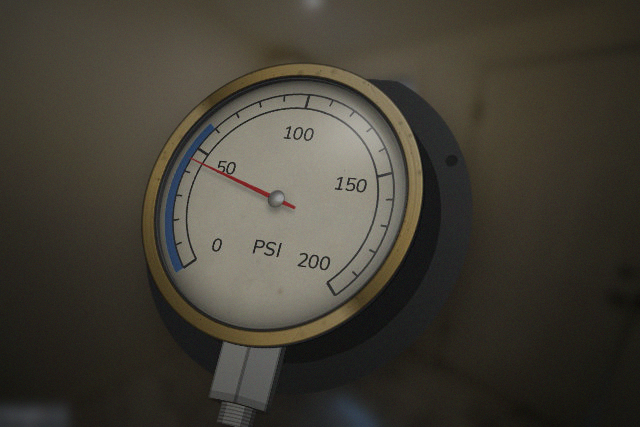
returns 45psi
